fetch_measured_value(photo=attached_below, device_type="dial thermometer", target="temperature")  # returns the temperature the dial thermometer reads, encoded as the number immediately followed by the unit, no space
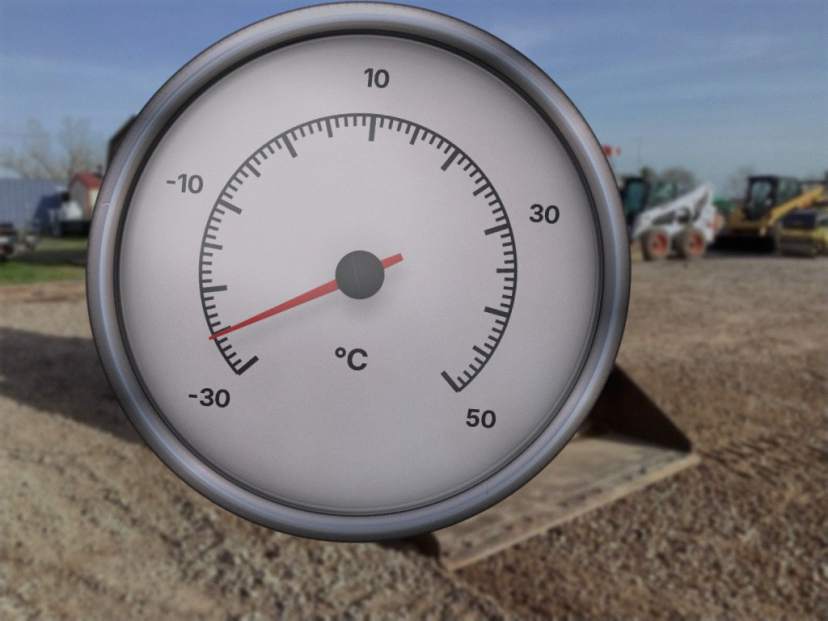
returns -25°C
